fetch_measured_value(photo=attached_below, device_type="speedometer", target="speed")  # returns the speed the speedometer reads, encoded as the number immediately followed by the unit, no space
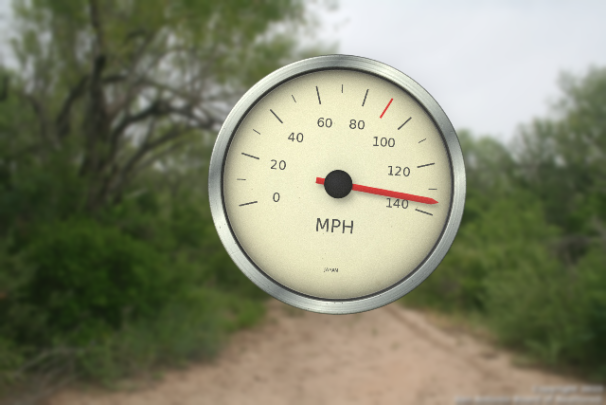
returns 135mph
